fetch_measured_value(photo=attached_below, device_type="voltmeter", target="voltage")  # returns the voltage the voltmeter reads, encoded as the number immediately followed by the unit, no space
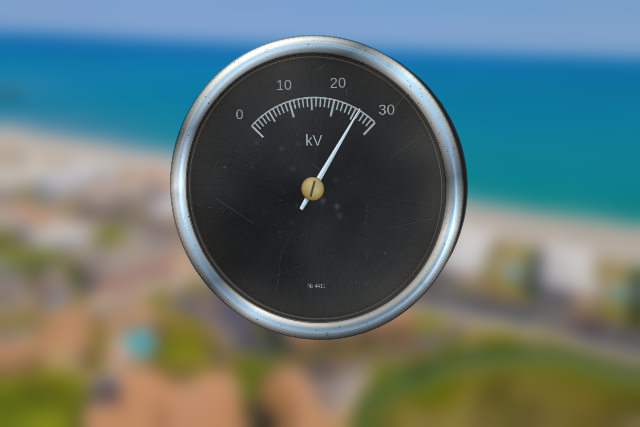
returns 26kV
